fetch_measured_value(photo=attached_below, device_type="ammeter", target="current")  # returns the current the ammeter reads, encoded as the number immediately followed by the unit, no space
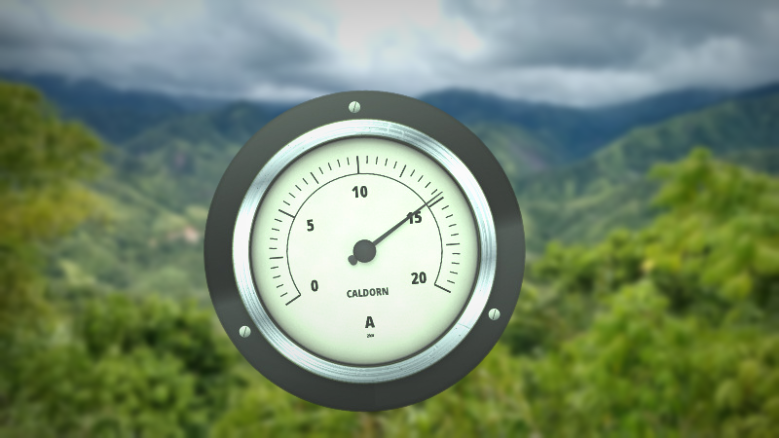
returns 14.75A
